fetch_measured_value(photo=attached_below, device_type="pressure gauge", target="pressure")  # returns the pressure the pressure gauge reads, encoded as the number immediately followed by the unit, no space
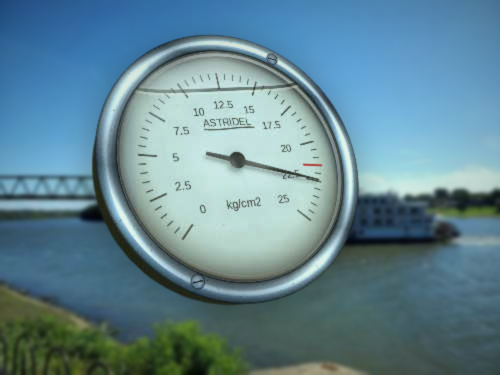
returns 22.5kg/cm²
